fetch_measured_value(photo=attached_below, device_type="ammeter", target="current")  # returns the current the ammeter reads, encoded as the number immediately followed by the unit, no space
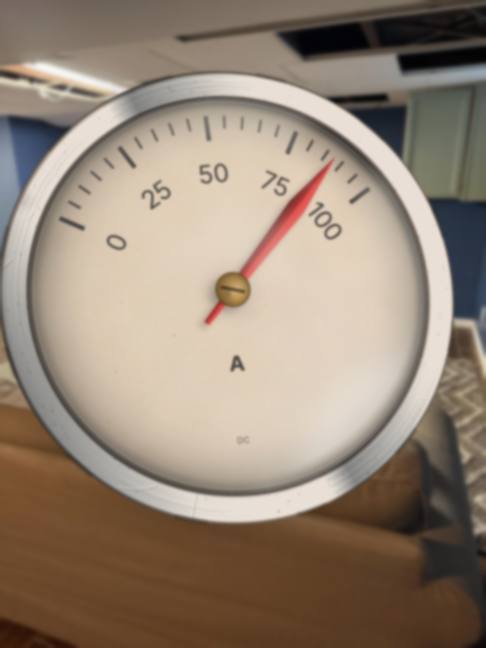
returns 87.5A
